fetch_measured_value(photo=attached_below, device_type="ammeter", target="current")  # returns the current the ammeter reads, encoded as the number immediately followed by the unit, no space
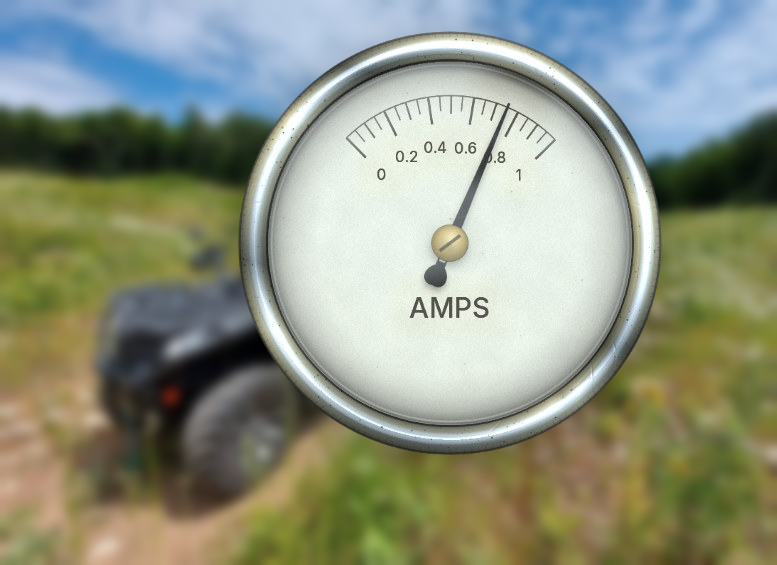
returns 0.75A
